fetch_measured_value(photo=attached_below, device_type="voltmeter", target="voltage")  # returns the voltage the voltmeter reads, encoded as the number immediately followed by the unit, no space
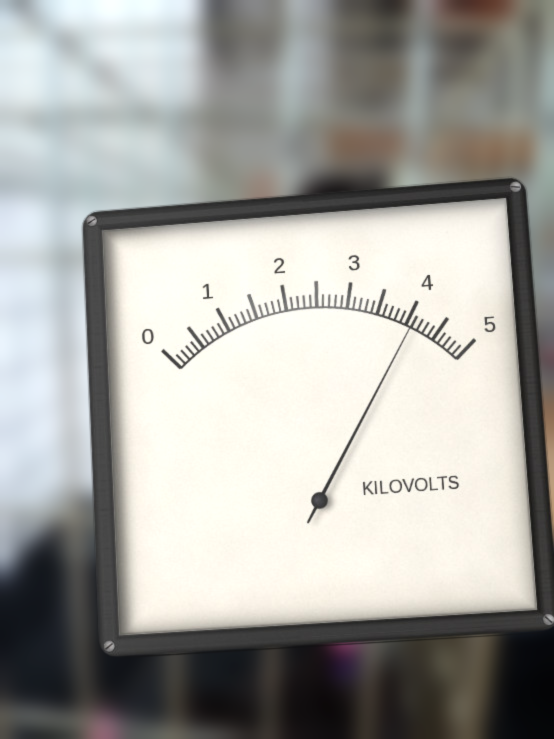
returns 4.1kV
